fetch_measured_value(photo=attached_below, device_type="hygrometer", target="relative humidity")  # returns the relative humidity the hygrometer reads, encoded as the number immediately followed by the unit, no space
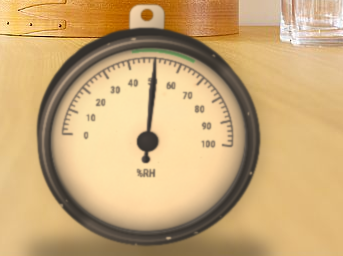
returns 50%
